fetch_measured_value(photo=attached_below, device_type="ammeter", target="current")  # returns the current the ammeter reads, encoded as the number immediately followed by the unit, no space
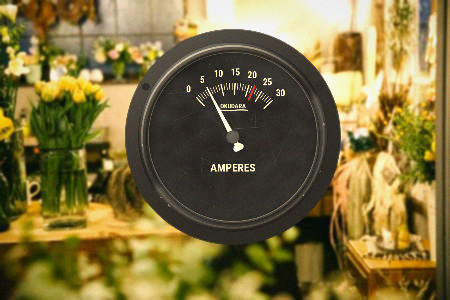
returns 5A
